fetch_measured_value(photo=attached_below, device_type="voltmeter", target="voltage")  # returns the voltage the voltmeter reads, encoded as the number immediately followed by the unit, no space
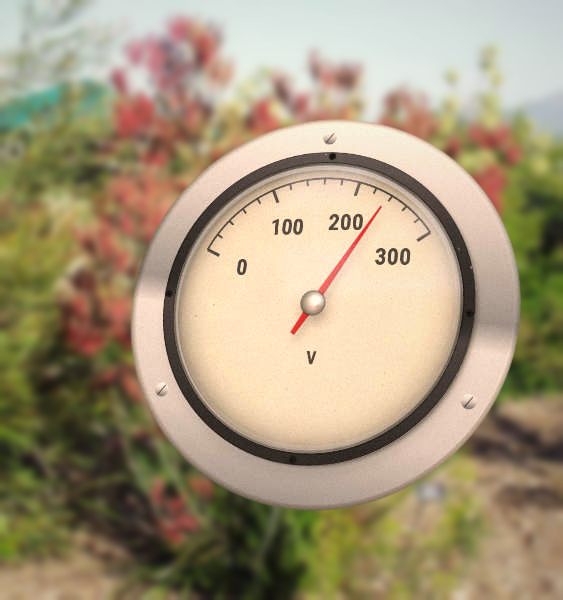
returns 240V
